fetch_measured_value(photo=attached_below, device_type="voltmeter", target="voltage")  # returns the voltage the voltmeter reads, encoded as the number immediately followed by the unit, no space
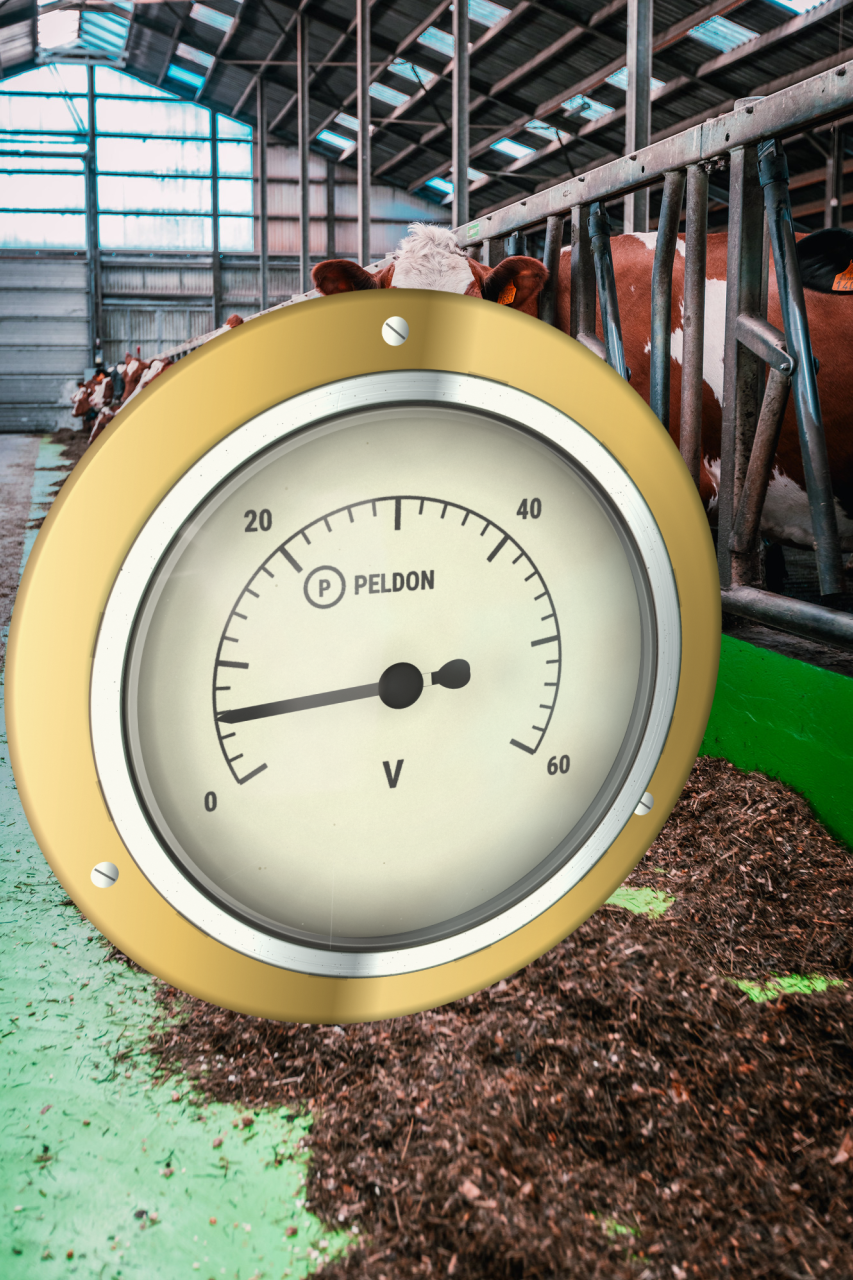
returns 6V
